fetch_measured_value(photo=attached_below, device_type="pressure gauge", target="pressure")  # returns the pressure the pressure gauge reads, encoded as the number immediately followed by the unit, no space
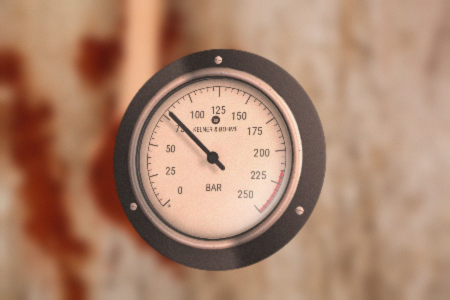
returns 80bar
